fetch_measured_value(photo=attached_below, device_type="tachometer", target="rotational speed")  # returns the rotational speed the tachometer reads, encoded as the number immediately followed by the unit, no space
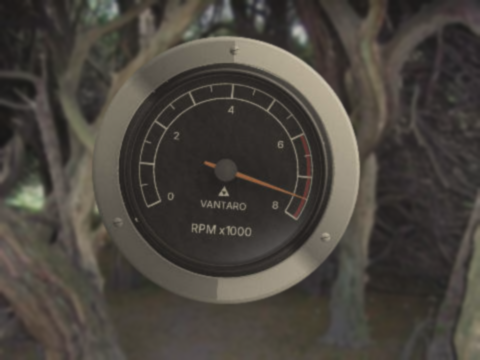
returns 7500rpm
